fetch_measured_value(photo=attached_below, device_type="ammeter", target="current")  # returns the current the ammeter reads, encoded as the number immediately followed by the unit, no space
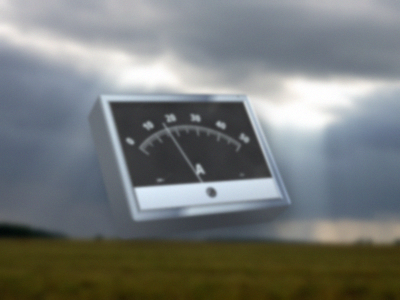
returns 15A
